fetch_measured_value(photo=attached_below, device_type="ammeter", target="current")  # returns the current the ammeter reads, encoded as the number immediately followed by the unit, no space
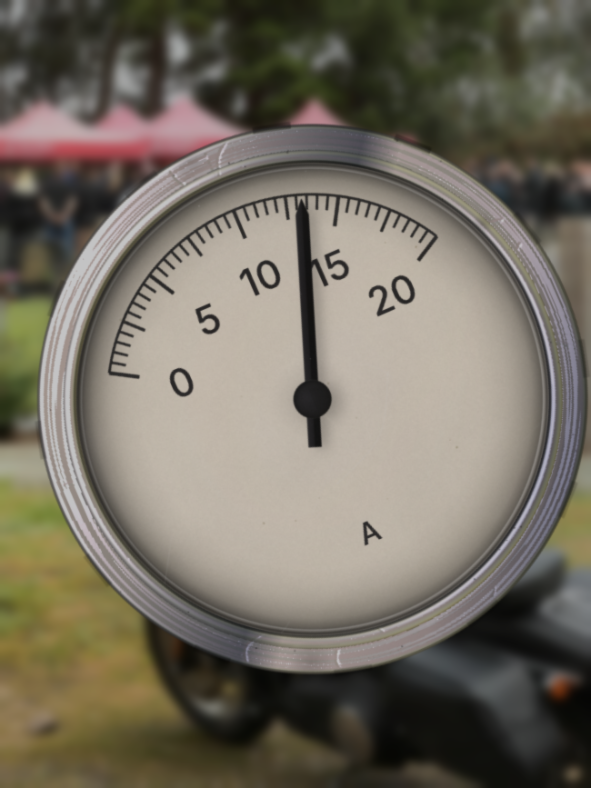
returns 13.25A
